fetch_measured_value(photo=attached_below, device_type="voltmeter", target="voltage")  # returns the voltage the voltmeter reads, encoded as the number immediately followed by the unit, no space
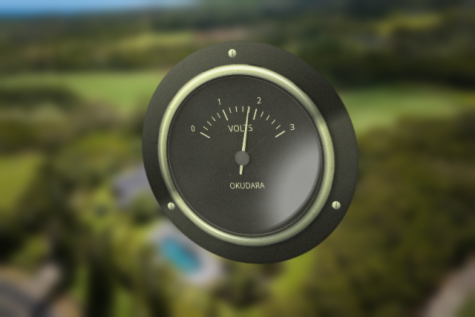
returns 1.8V
